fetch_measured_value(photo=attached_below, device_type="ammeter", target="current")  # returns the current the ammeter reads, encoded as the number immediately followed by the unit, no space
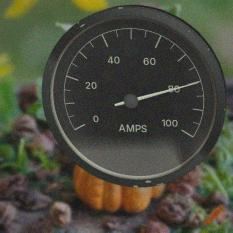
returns 80A
